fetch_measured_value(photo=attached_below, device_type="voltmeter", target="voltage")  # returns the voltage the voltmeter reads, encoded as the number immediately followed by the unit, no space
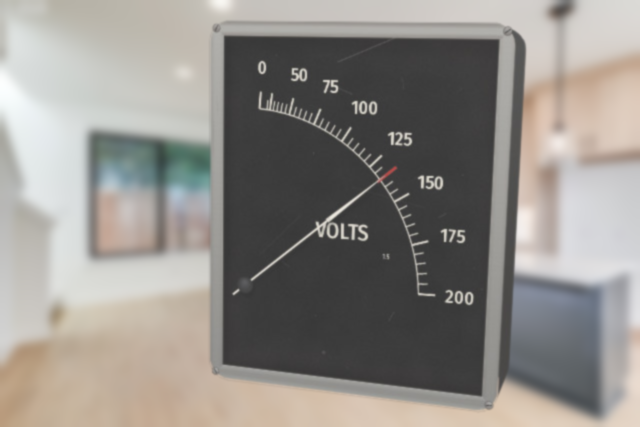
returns 135V
